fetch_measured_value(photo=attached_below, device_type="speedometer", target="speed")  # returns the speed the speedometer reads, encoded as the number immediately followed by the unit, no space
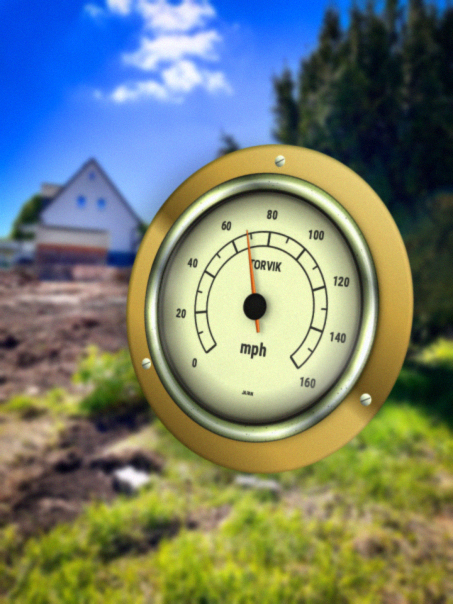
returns 70mph
